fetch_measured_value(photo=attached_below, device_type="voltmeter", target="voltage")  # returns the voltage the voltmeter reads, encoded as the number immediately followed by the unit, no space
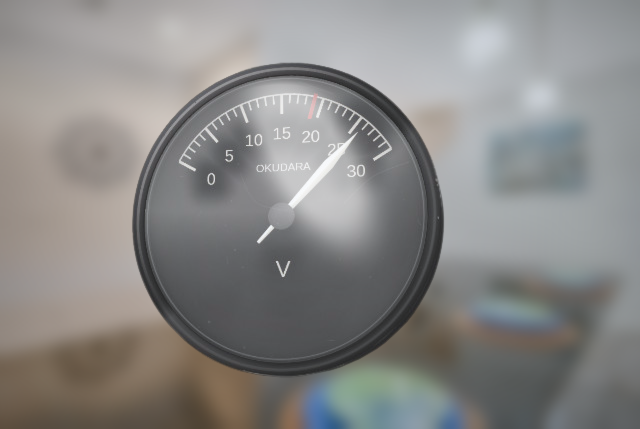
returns 26V
